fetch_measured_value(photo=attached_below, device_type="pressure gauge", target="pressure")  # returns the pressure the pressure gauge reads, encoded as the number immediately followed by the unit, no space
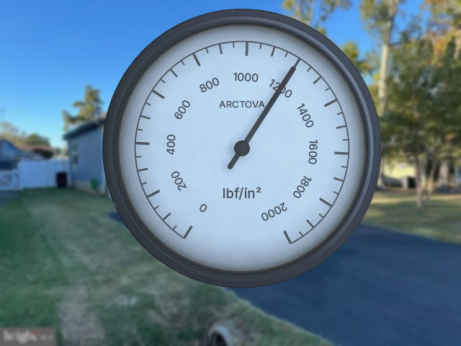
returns 1200psi
